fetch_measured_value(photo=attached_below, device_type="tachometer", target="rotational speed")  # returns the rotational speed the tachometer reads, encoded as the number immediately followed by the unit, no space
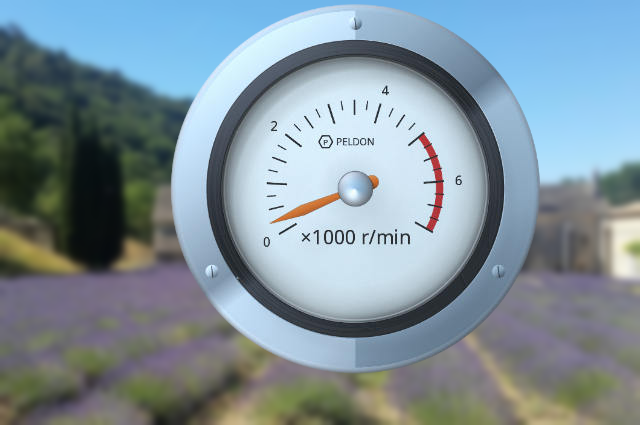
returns 250rpm
